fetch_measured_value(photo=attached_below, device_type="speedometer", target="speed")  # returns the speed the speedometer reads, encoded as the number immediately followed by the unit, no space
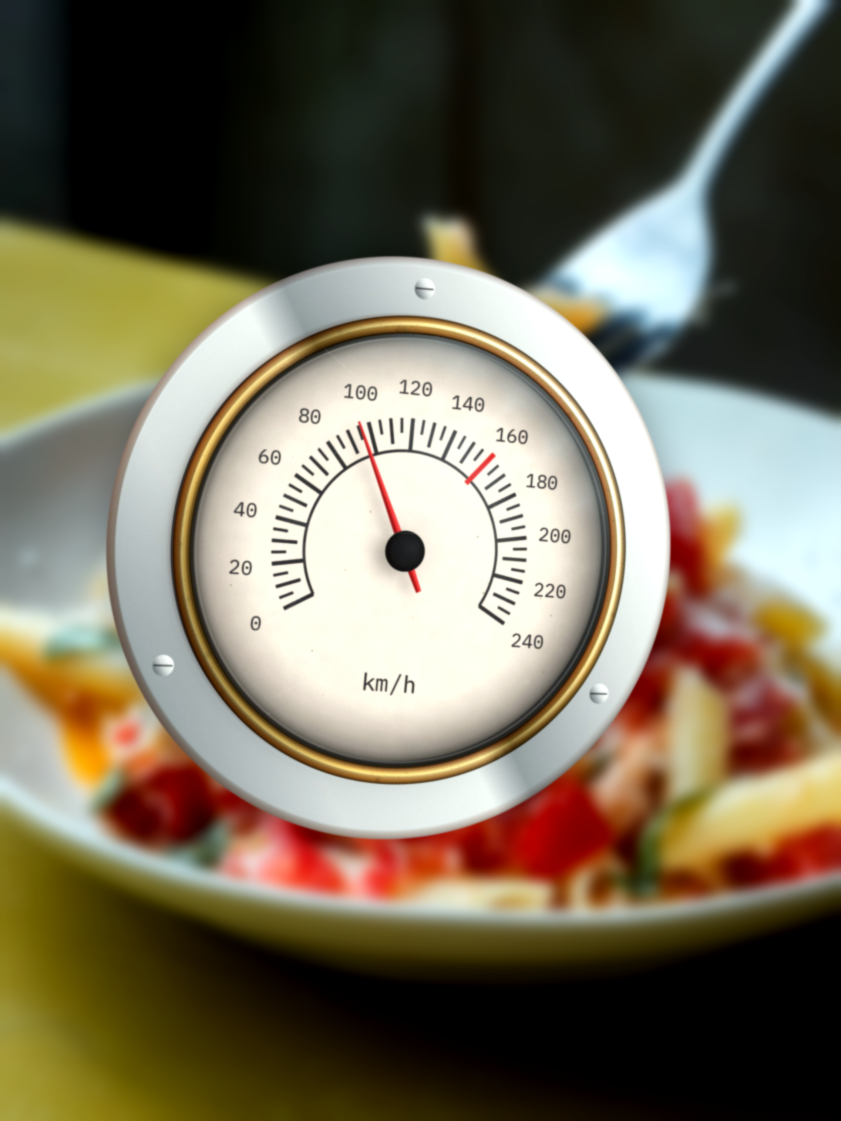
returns 95km/h
